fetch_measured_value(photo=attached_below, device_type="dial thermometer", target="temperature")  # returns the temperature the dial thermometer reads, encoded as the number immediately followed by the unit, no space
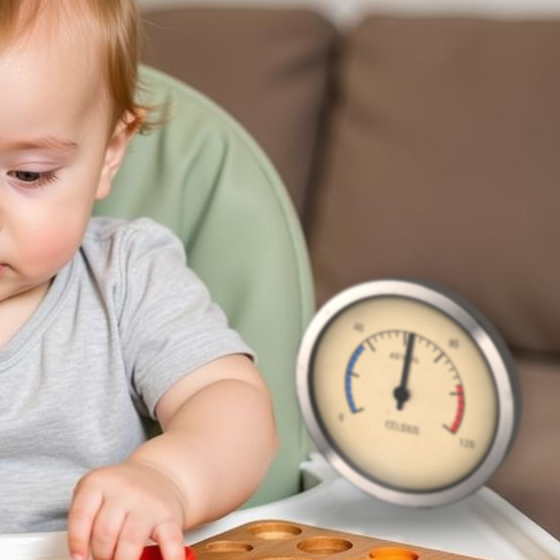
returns 64°C
